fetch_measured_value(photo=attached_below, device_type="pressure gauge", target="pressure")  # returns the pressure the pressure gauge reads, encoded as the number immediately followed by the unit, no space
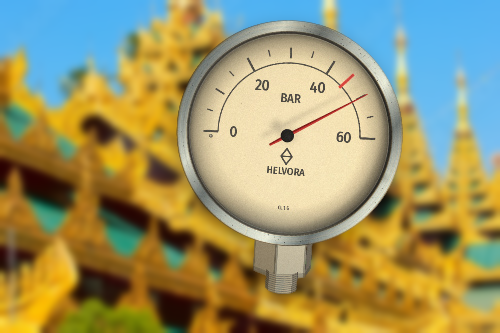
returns 50bar
